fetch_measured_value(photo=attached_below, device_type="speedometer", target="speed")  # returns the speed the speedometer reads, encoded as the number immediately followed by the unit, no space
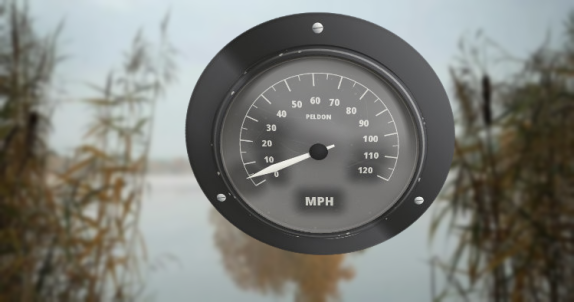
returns 5mph
